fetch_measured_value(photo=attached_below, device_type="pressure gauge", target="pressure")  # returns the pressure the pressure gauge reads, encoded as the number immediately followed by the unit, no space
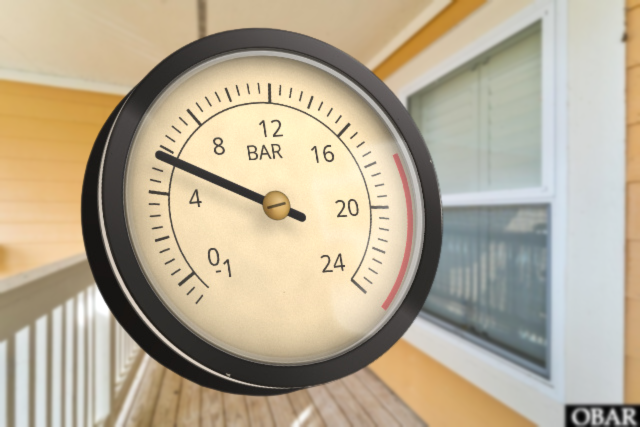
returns 5.5bar
